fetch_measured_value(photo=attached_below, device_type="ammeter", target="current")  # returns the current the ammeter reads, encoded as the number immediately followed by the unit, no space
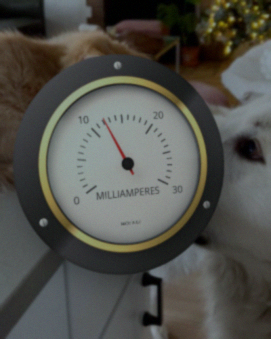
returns 12mA
